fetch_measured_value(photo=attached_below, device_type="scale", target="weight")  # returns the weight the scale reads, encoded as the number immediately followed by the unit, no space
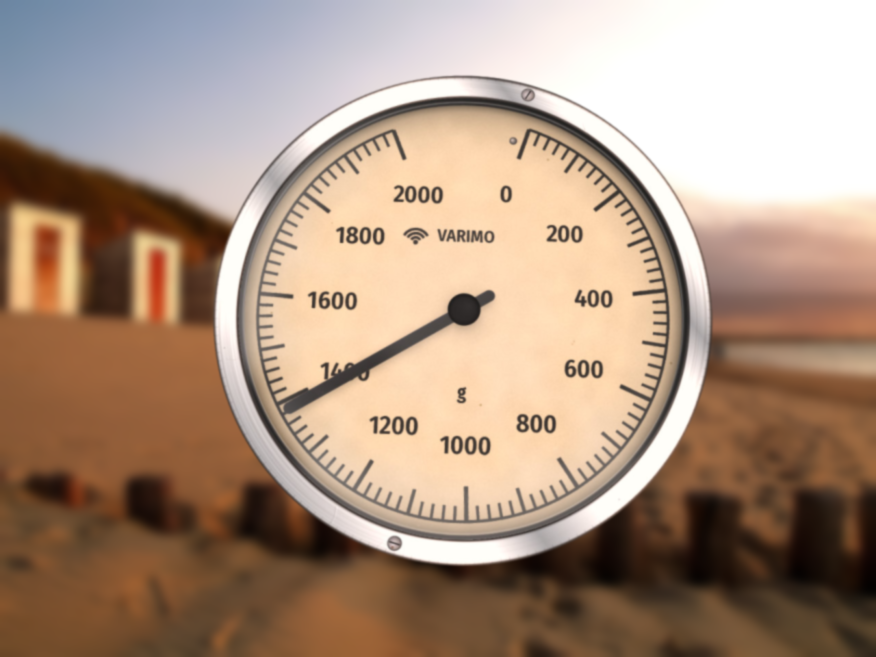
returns 1380g
